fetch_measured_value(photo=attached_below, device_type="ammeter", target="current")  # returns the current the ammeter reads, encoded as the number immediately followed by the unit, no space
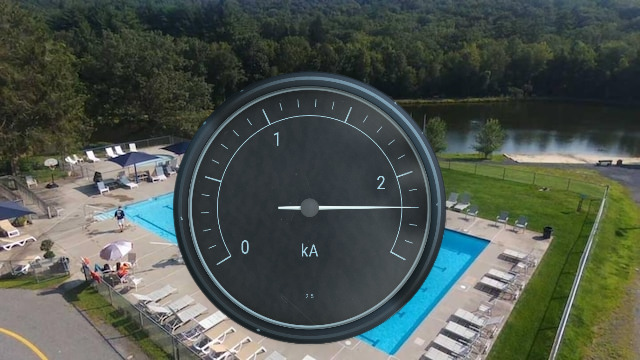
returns 2.2kA
